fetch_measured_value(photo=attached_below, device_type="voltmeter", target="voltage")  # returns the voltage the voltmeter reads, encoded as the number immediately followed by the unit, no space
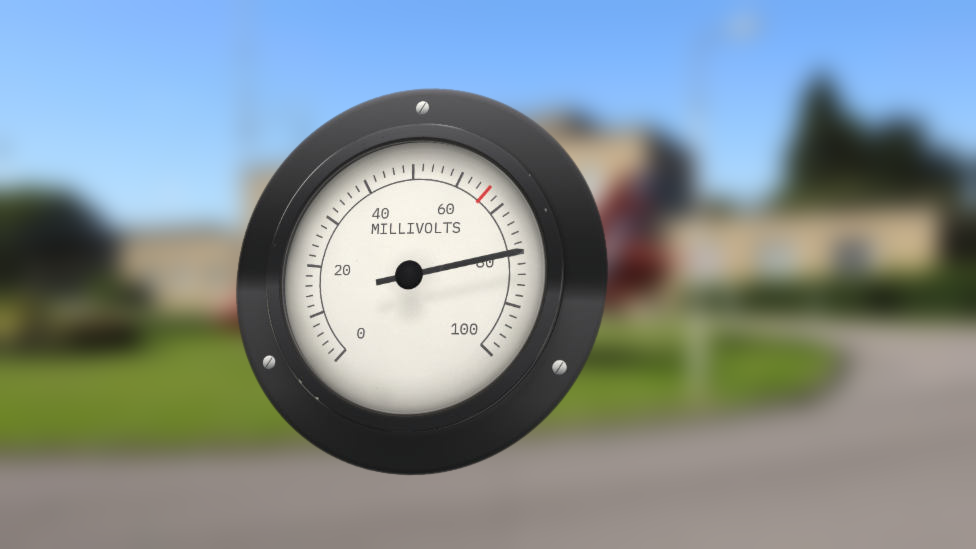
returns 80mV
